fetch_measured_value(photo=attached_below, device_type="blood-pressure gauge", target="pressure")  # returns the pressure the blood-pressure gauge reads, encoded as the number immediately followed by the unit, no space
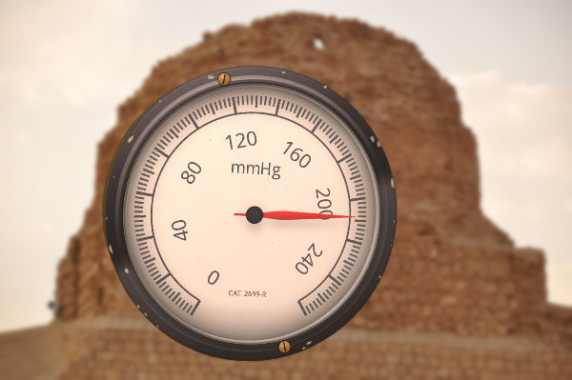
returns 208mmHg
